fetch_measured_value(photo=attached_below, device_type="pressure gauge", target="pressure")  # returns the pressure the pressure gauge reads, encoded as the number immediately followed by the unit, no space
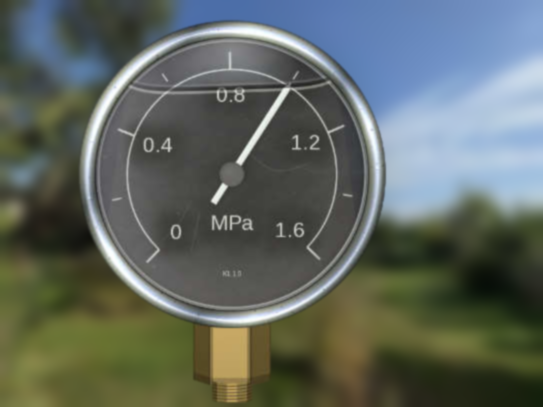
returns 1MPa
